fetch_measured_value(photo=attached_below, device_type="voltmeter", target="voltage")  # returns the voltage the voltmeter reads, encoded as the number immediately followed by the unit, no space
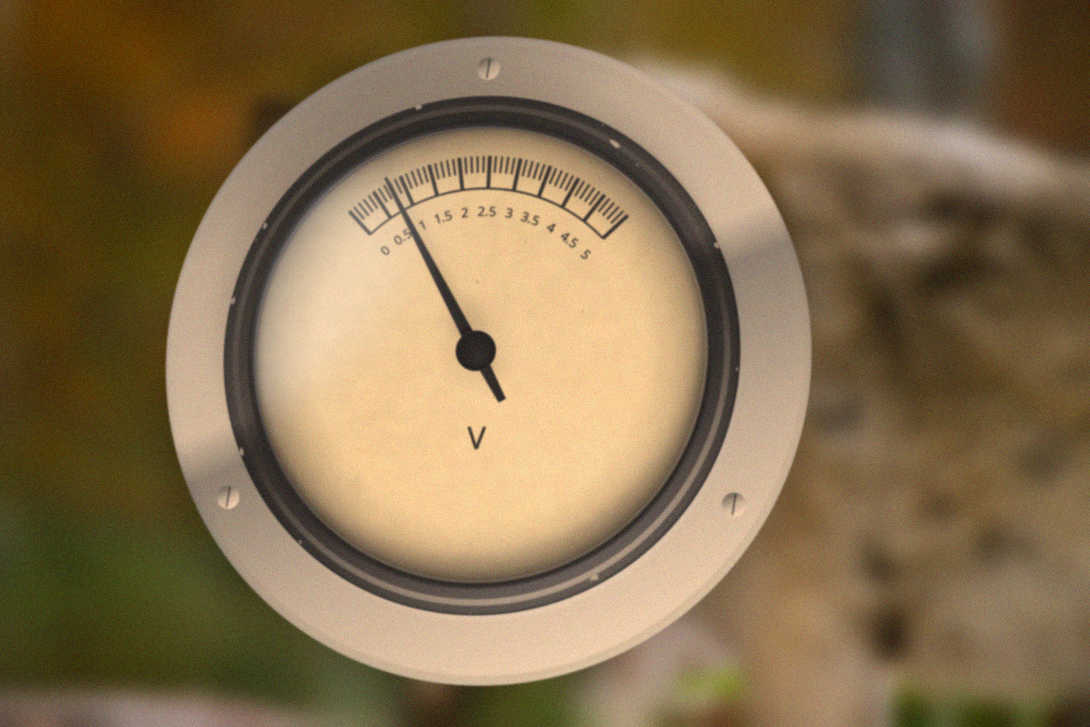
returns 0.8V
